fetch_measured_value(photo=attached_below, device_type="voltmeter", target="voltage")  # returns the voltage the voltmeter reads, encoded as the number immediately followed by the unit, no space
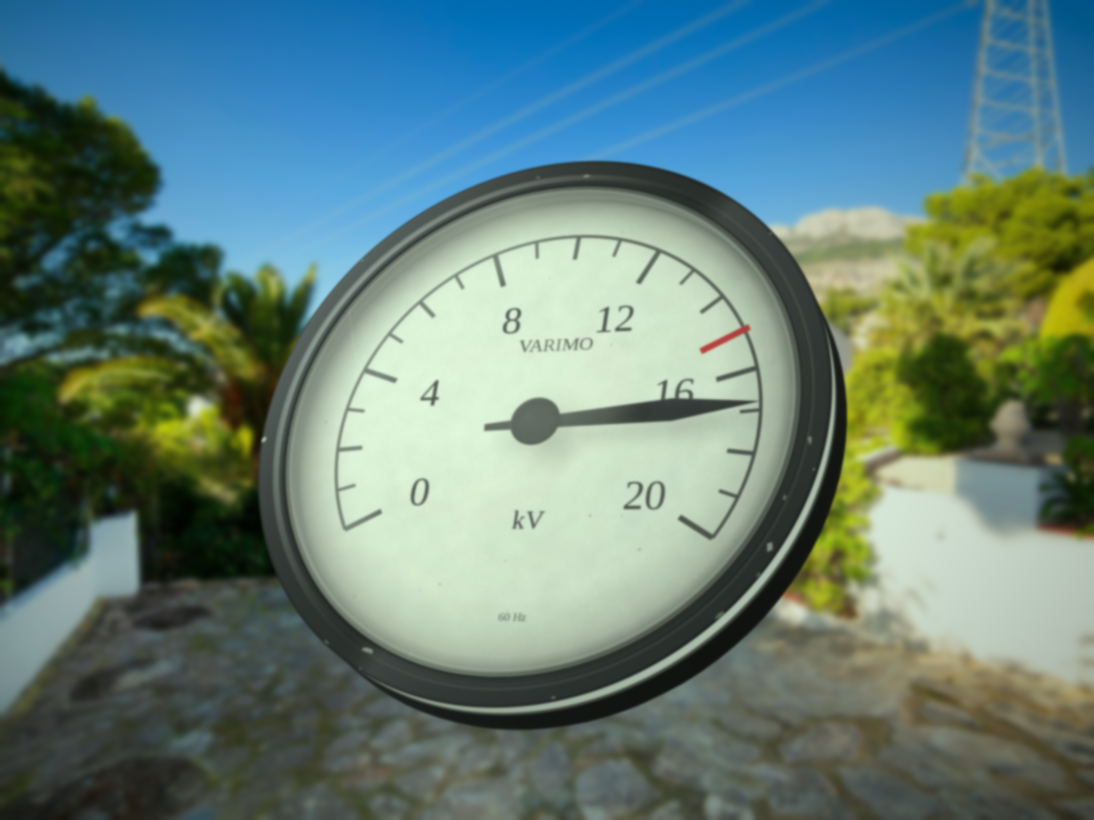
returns 17kV
